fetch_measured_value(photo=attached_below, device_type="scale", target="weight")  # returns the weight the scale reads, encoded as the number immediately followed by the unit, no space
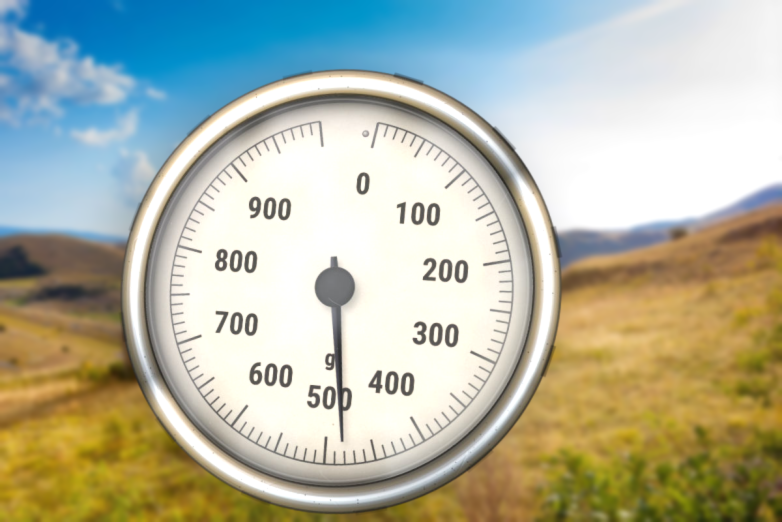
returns 480g
